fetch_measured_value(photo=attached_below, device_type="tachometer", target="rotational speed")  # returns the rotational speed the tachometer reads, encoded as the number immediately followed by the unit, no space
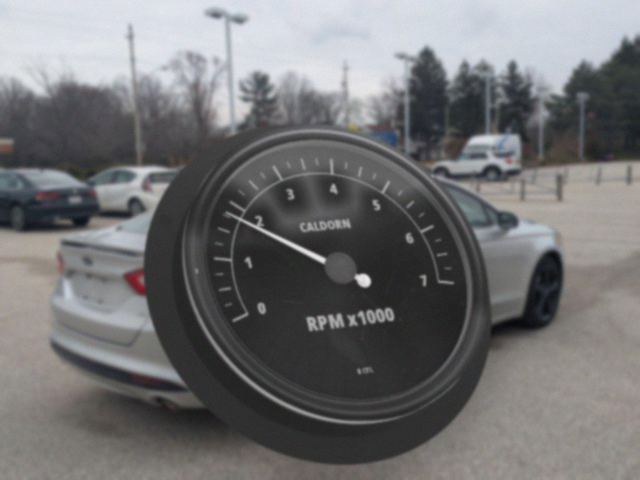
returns 1750rpm
